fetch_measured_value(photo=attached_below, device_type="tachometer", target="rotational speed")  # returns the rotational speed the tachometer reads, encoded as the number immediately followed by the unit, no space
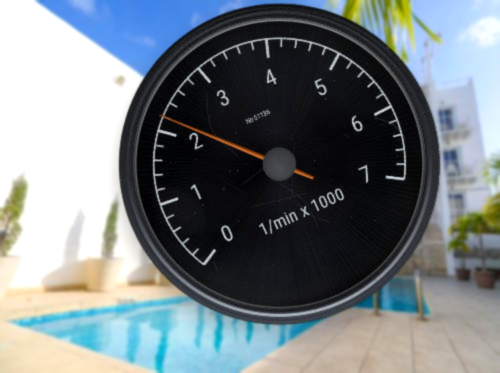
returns 2200rpm
